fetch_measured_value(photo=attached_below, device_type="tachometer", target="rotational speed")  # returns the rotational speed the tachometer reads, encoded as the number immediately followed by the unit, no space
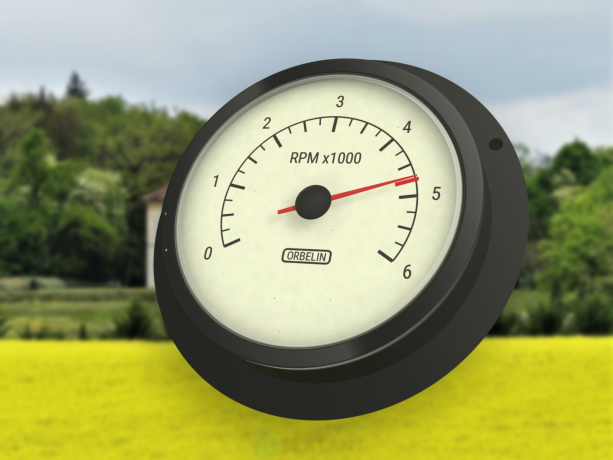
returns 4750rpm
